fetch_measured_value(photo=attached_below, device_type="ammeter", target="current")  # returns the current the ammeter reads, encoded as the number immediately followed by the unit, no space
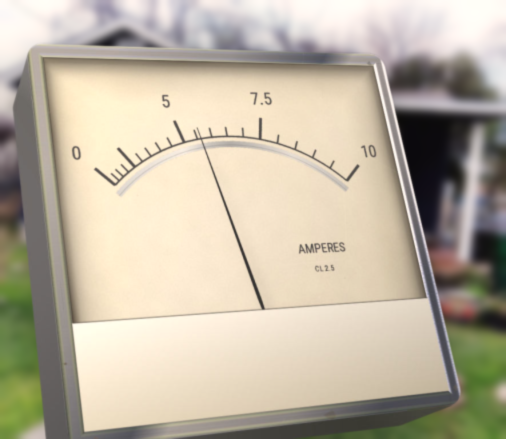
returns 5.5A
